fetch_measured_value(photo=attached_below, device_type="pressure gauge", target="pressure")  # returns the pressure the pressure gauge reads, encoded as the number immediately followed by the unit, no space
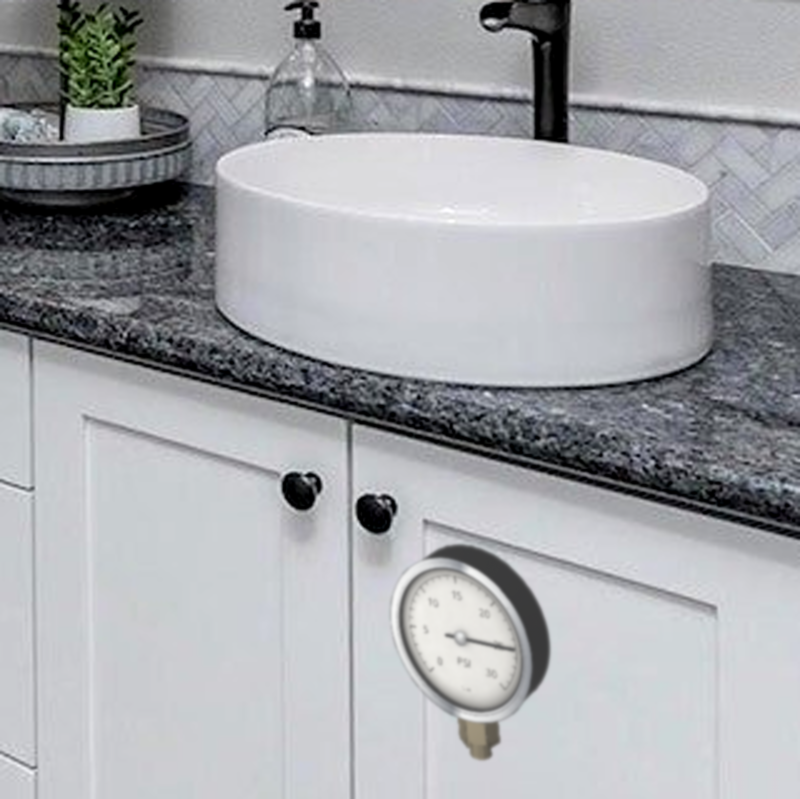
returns 25psi
